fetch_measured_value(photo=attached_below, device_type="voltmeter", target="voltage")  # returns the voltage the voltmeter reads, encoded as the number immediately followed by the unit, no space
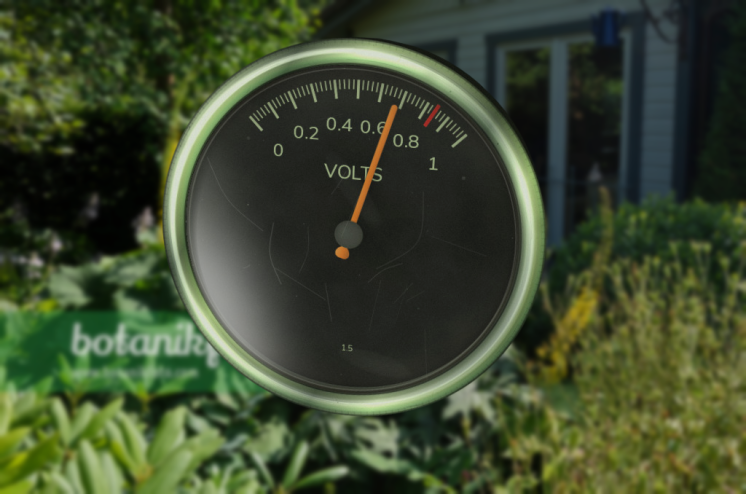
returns 0.68V
